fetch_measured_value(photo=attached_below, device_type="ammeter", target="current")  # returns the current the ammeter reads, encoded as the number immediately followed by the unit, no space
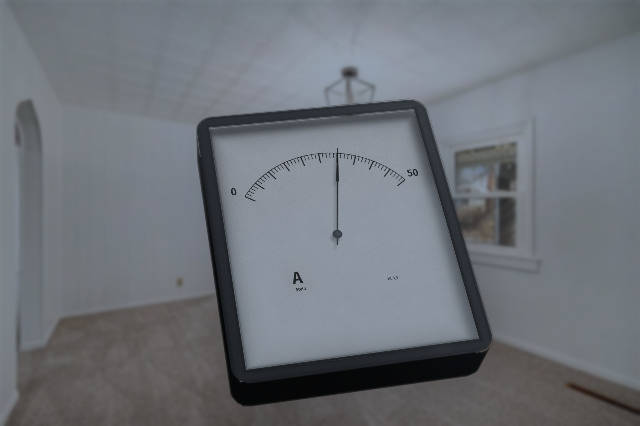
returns 30A
